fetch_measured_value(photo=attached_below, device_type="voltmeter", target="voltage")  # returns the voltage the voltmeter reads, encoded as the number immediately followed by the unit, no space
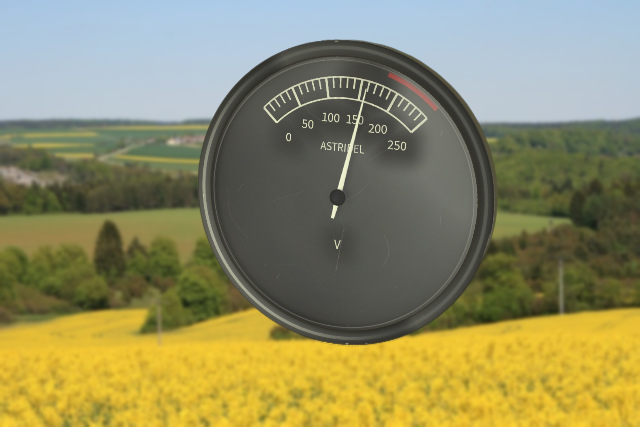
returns 160V
